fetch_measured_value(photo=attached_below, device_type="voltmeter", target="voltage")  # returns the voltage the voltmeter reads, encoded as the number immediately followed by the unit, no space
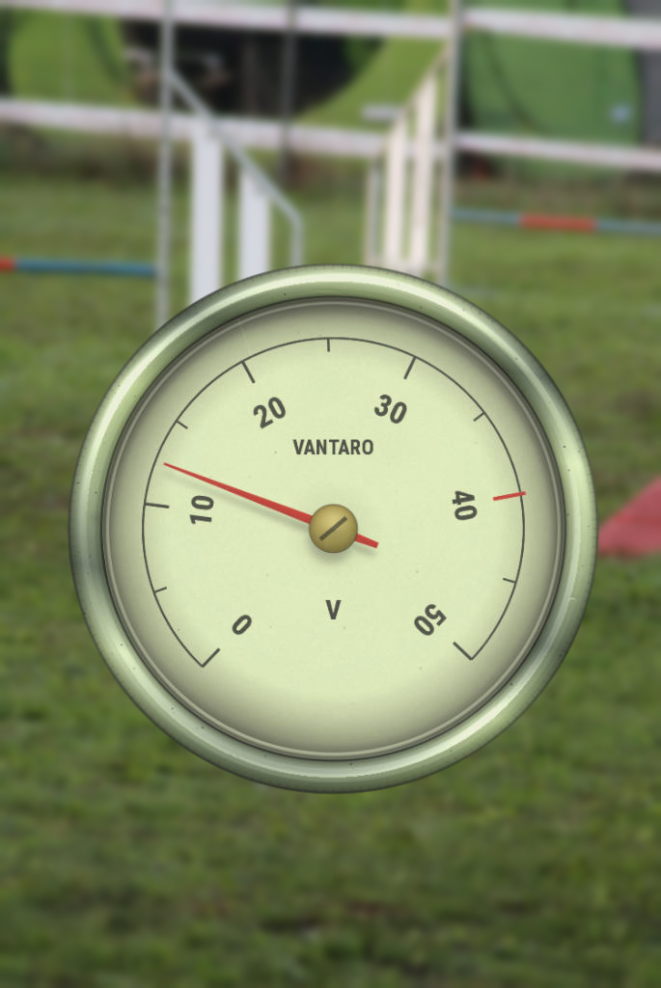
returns 12.5V
